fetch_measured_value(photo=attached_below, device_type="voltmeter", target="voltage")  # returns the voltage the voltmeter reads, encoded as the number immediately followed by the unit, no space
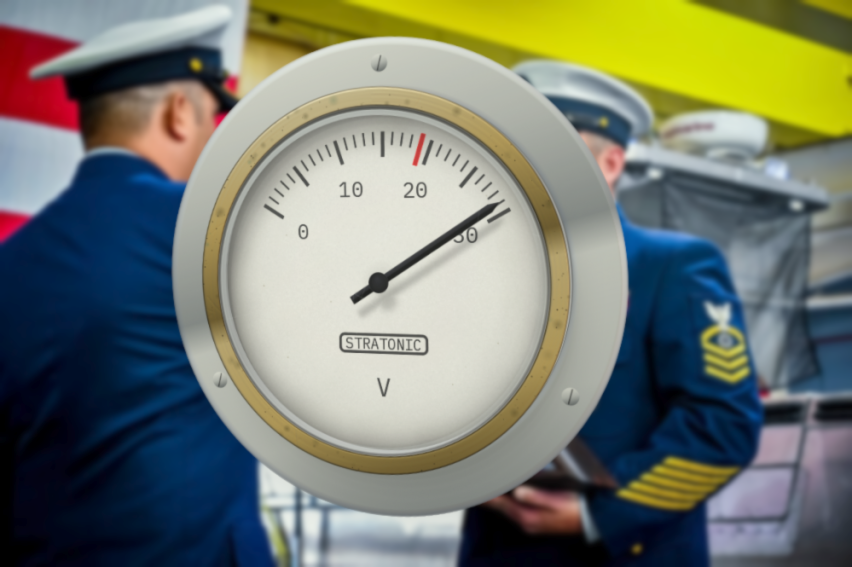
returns 29V
